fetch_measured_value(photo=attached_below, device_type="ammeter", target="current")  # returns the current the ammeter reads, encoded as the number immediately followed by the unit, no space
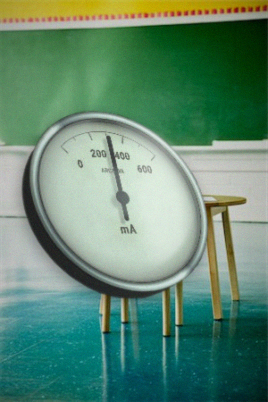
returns 300mA
